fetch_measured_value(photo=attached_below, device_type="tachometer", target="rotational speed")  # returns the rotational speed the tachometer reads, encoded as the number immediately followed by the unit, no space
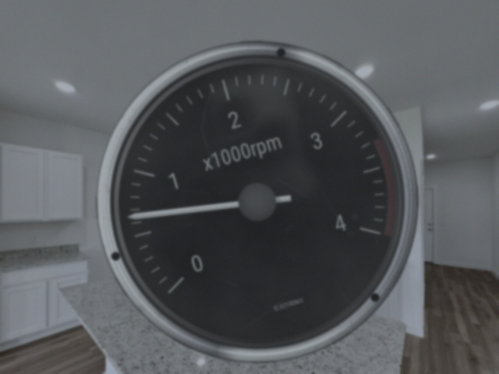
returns 650rpm
